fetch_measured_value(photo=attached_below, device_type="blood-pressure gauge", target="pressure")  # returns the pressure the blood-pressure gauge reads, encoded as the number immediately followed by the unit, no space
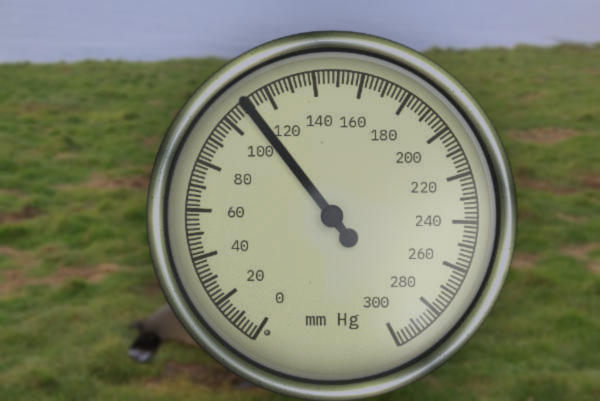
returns 110mmHg
